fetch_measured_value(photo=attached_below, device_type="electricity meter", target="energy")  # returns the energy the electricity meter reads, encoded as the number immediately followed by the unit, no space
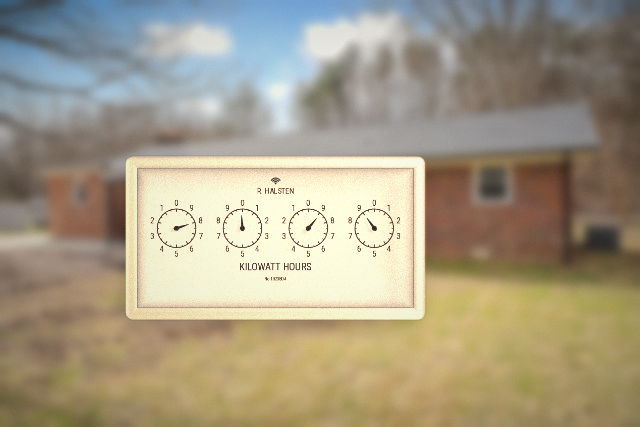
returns 7989kWh
